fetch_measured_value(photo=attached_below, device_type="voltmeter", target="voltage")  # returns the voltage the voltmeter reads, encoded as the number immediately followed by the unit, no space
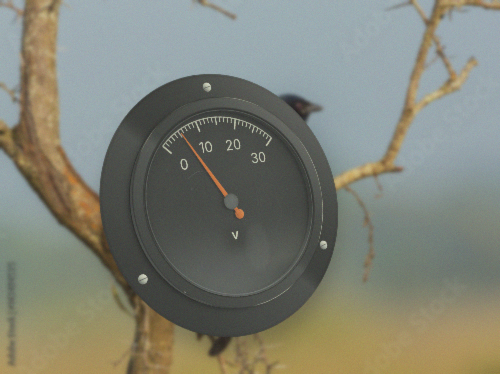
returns 5V
